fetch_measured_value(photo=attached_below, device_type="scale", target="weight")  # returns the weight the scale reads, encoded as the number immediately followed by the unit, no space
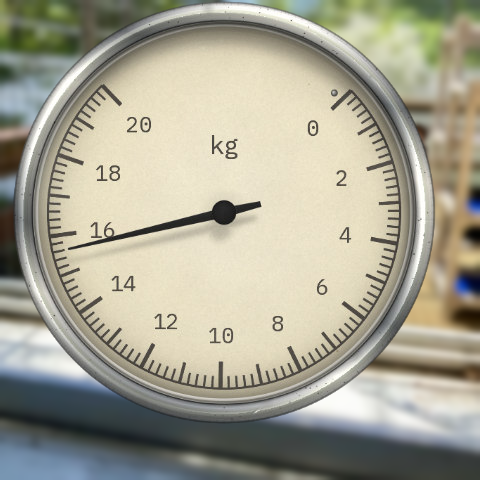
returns 15.6kg
